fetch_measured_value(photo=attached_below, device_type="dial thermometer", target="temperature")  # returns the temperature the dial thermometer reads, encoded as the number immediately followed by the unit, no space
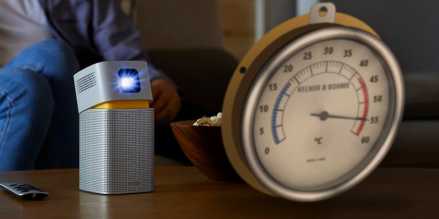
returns 55°C
